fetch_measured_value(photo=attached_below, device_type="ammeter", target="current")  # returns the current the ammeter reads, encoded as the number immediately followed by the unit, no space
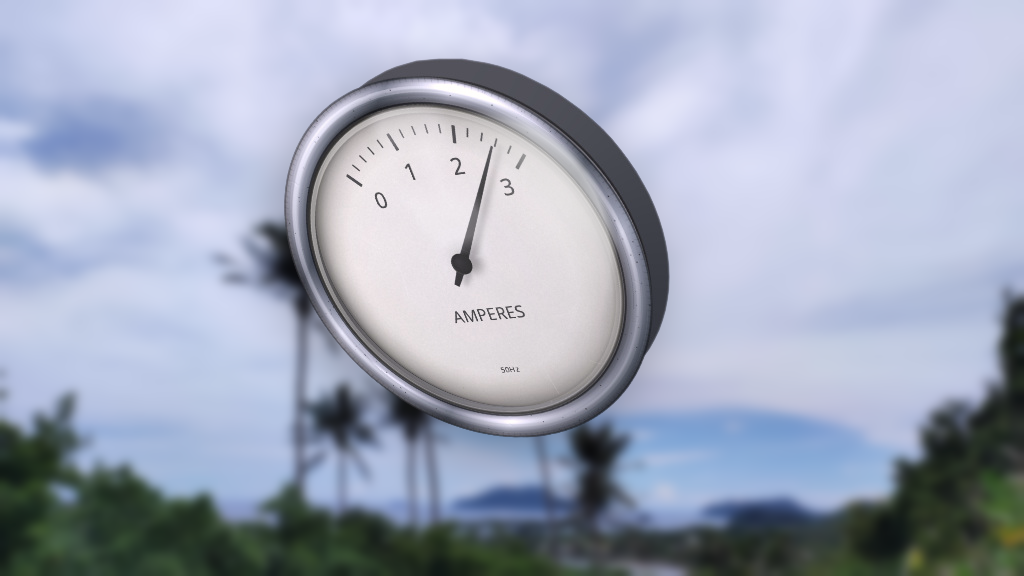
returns 2.6A
